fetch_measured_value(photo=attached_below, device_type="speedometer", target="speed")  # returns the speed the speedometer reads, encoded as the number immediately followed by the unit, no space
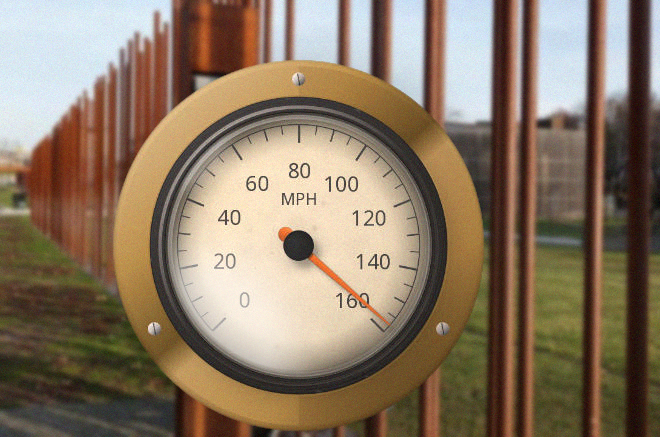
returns 157.5mph
